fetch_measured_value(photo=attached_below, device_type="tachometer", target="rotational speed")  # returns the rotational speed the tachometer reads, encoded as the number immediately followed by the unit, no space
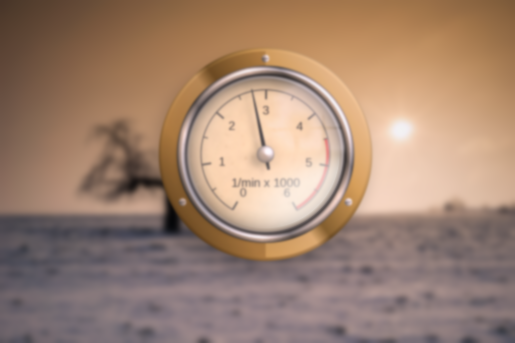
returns 2750rpm
